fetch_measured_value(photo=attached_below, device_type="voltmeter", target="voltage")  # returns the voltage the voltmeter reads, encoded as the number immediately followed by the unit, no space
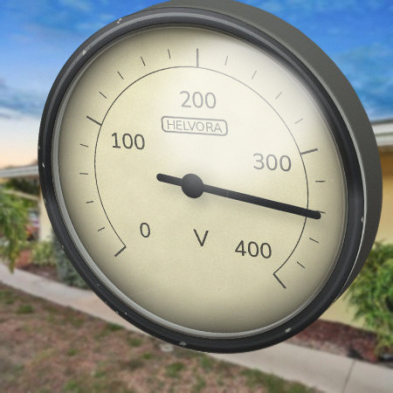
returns 340V
